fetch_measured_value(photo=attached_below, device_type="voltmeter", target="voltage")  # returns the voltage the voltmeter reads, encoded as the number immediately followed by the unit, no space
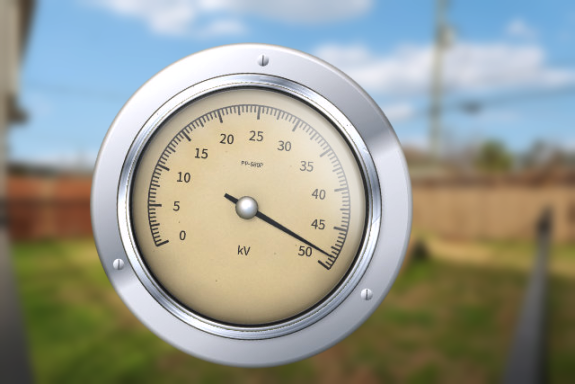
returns 48.5kV
